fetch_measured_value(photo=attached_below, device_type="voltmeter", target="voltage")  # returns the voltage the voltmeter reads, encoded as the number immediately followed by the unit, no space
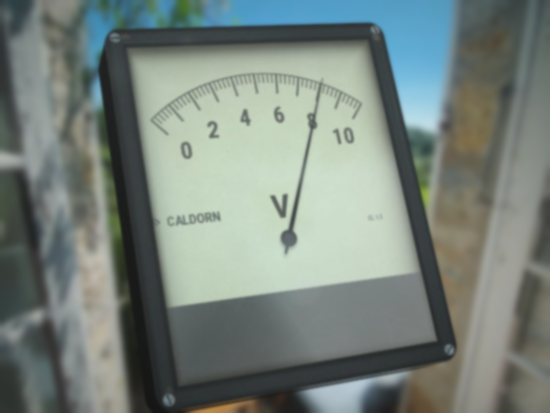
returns 8V
